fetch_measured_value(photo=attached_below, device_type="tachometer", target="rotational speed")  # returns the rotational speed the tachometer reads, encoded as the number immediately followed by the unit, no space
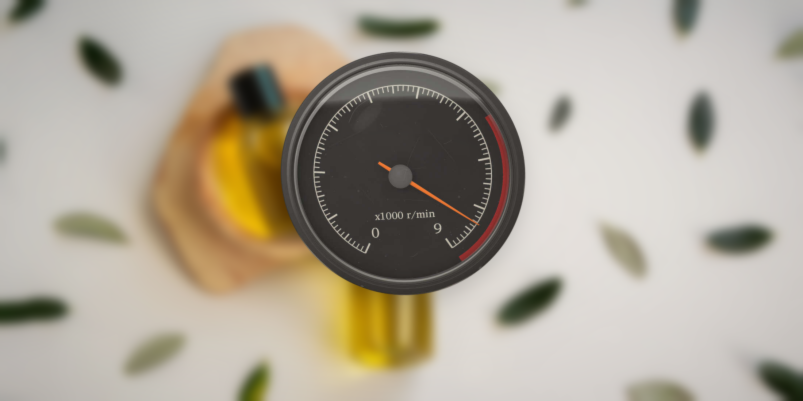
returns 8300rpm
